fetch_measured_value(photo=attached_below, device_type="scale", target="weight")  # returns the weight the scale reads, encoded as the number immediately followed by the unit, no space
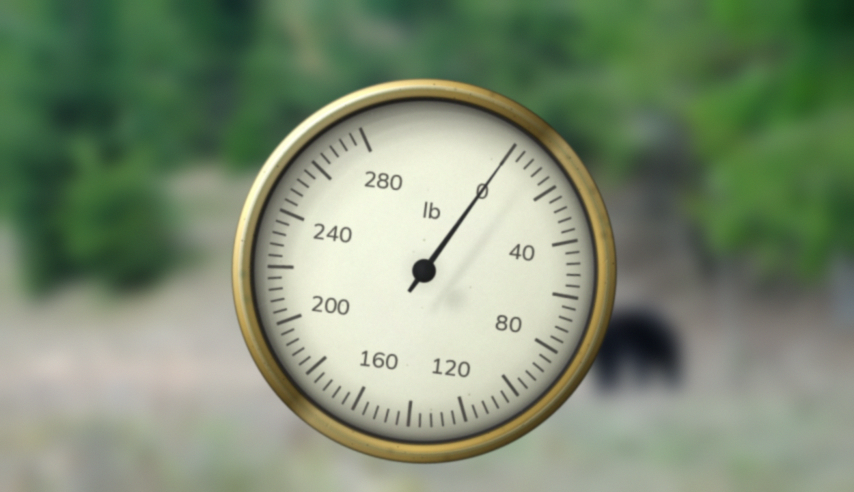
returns 0lb
